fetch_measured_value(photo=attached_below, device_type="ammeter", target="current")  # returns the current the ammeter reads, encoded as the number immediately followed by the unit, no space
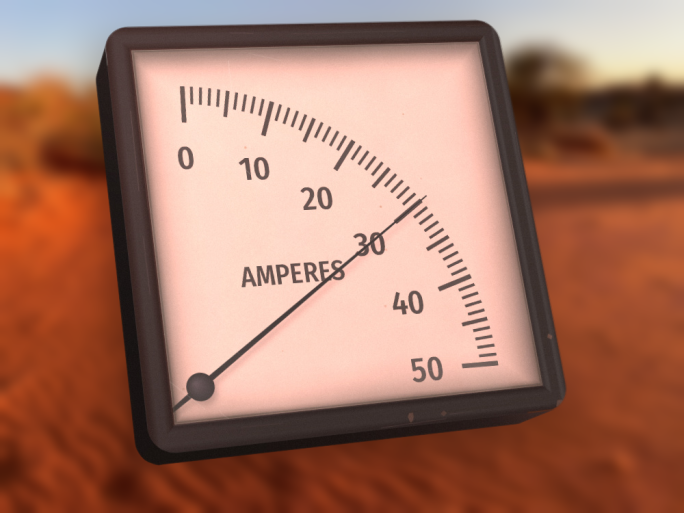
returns 30A
